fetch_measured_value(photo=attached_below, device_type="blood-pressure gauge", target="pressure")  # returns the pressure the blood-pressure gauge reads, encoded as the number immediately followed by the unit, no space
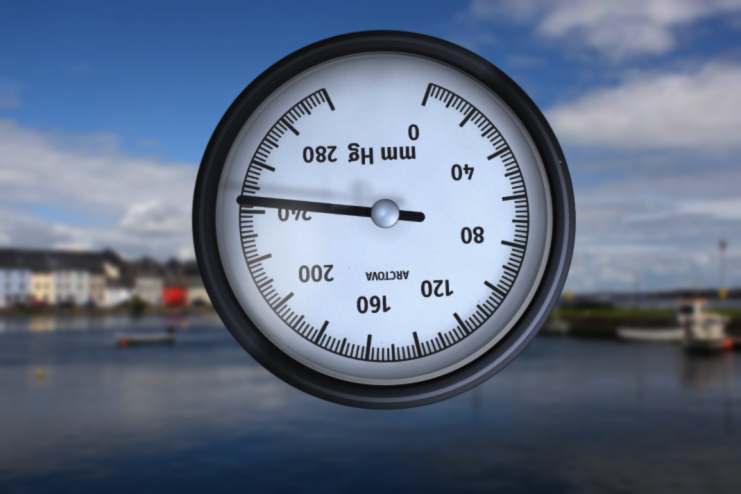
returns 244mmHg
